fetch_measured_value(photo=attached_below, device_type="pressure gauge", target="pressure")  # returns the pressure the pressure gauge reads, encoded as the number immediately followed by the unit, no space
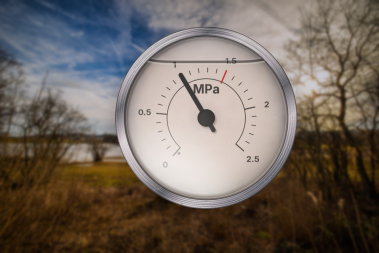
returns 1MPa
